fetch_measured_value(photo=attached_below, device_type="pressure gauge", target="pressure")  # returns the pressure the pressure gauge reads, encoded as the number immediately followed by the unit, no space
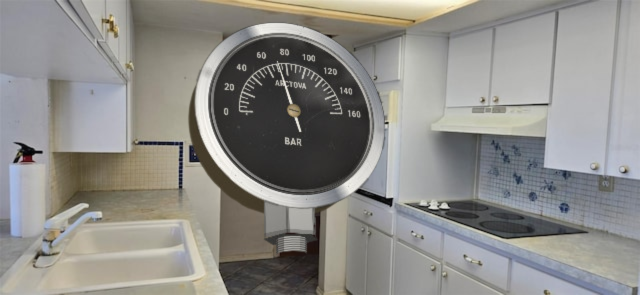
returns 70bar
